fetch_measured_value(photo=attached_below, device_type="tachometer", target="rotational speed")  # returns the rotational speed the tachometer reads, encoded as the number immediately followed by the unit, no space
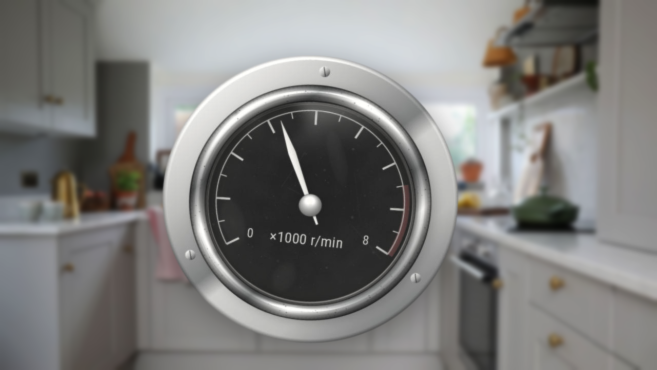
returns 3250rpm
